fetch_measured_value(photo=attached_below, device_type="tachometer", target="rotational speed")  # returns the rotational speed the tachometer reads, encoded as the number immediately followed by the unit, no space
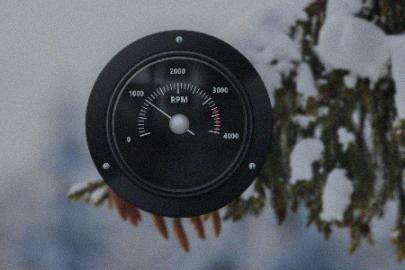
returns 1000rpm
